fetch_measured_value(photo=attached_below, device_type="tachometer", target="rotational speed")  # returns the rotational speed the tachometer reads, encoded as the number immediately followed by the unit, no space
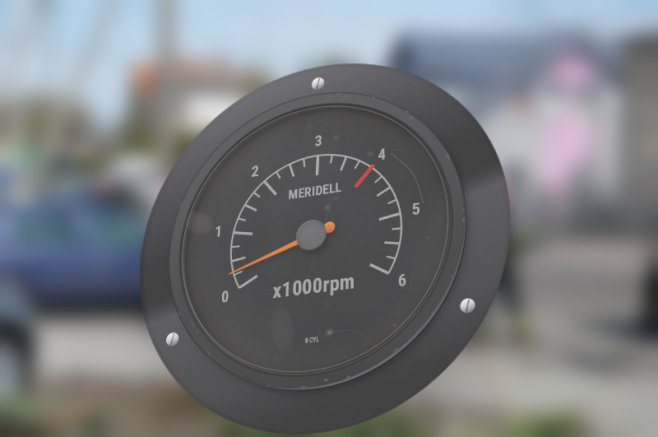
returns 250rpm
